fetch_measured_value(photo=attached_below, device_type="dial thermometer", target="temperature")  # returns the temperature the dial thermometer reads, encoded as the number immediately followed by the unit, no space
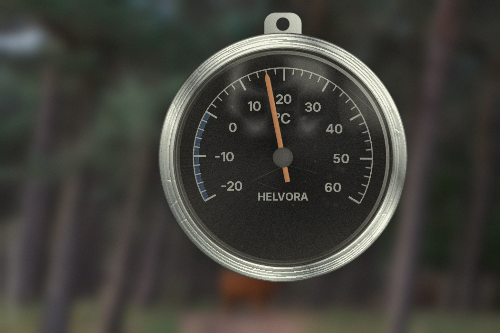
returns 16°C
